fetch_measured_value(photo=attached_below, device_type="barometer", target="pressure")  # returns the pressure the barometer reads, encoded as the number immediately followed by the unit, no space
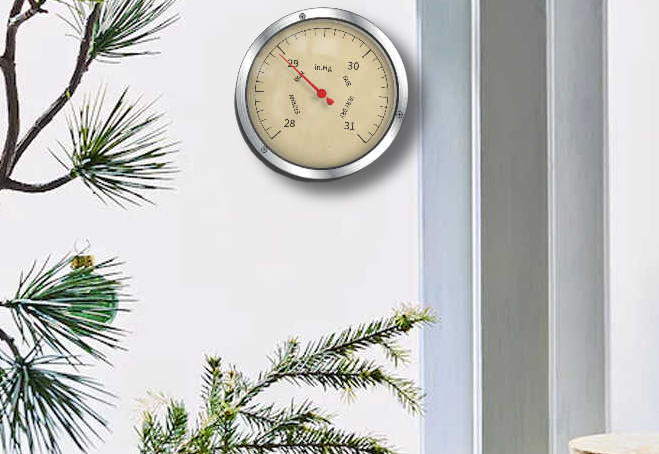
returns 28.95inHg
